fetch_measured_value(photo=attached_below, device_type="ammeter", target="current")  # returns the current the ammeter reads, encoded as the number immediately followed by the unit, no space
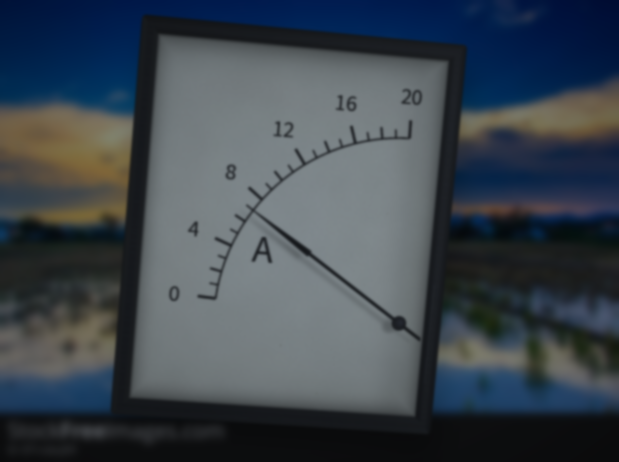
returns 7A
